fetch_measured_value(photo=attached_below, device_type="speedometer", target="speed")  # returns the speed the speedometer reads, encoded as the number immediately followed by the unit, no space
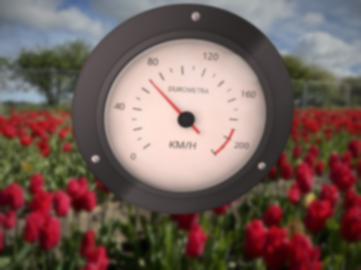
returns 70km/h
